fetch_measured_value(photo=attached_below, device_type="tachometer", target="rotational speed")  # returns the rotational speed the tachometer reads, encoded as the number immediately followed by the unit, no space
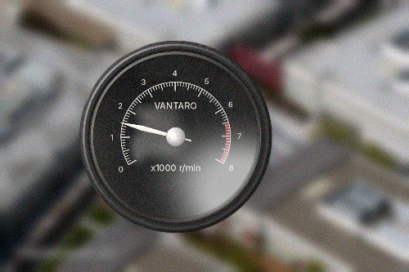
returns 1500rpm
